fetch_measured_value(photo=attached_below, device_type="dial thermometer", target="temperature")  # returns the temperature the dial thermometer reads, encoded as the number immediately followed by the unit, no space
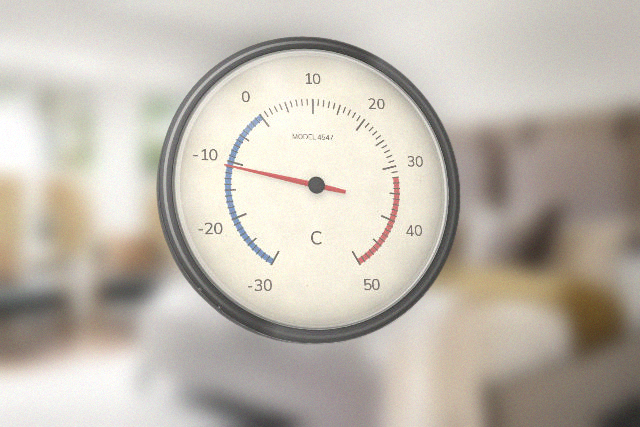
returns -11°C
